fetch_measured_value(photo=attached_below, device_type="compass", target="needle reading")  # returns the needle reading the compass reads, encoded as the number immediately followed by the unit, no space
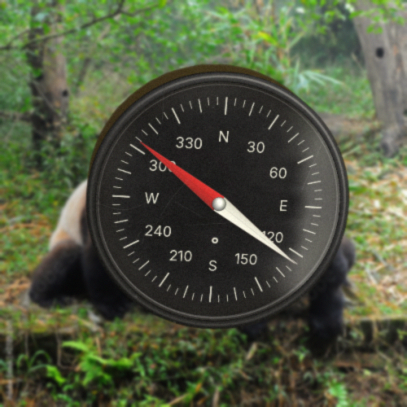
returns 305°
